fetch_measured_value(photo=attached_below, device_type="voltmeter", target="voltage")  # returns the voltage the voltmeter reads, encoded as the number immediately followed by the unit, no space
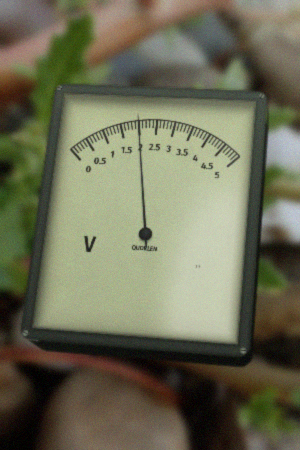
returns 2V
